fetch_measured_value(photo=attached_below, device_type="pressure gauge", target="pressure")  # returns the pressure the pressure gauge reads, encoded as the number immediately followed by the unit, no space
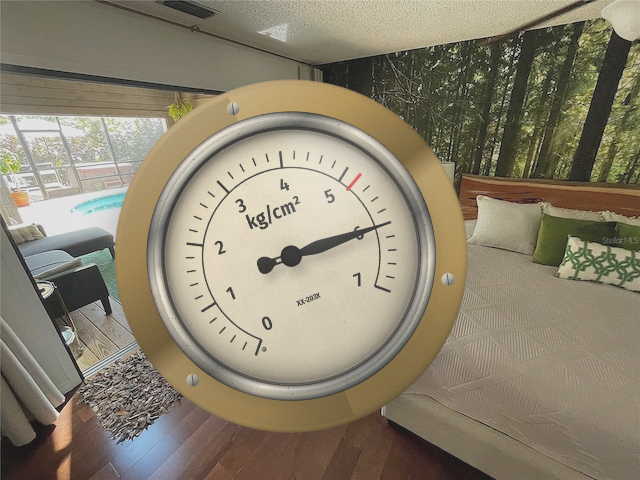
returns 6kg/cm²
